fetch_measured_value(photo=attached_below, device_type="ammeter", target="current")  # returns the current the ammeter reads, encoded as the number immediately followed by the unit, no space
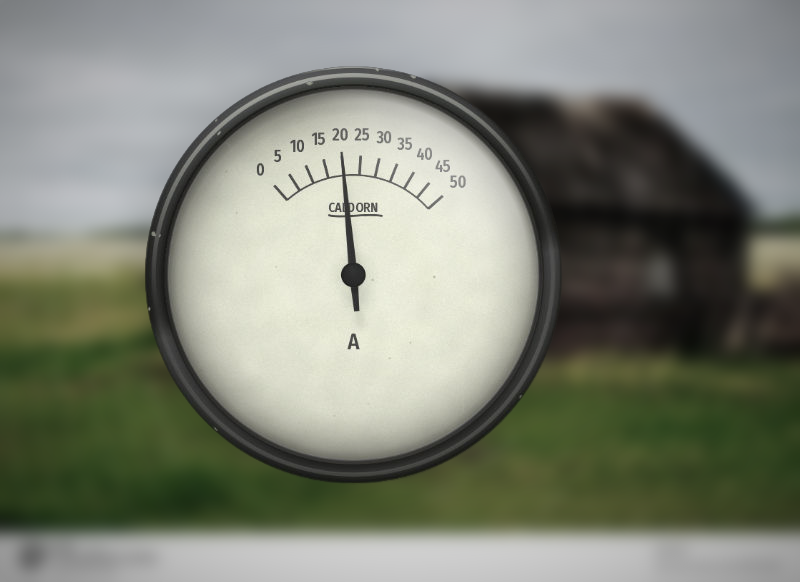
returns 20A
